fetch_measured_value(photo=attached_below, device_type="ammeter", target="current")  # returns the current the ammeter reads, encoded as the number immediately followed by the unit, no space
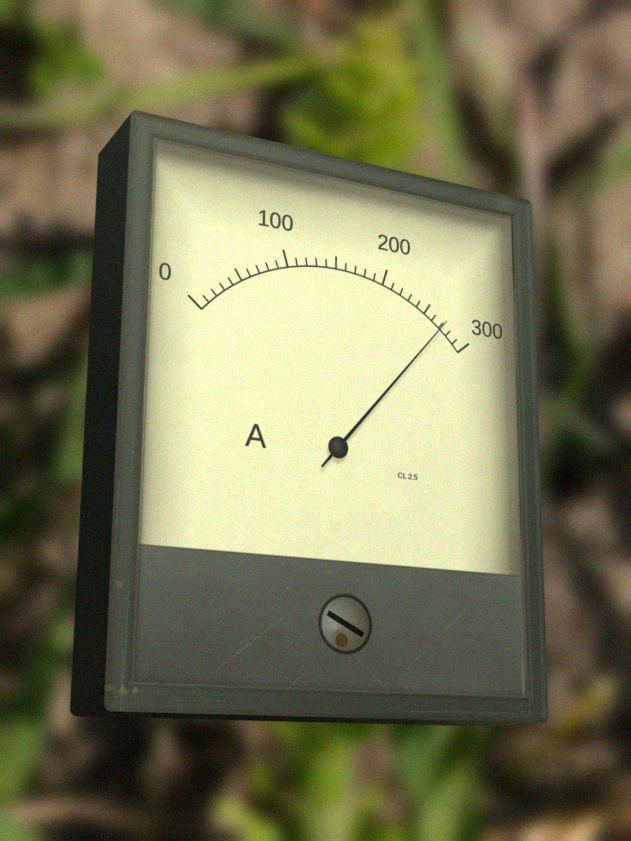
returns 270A
